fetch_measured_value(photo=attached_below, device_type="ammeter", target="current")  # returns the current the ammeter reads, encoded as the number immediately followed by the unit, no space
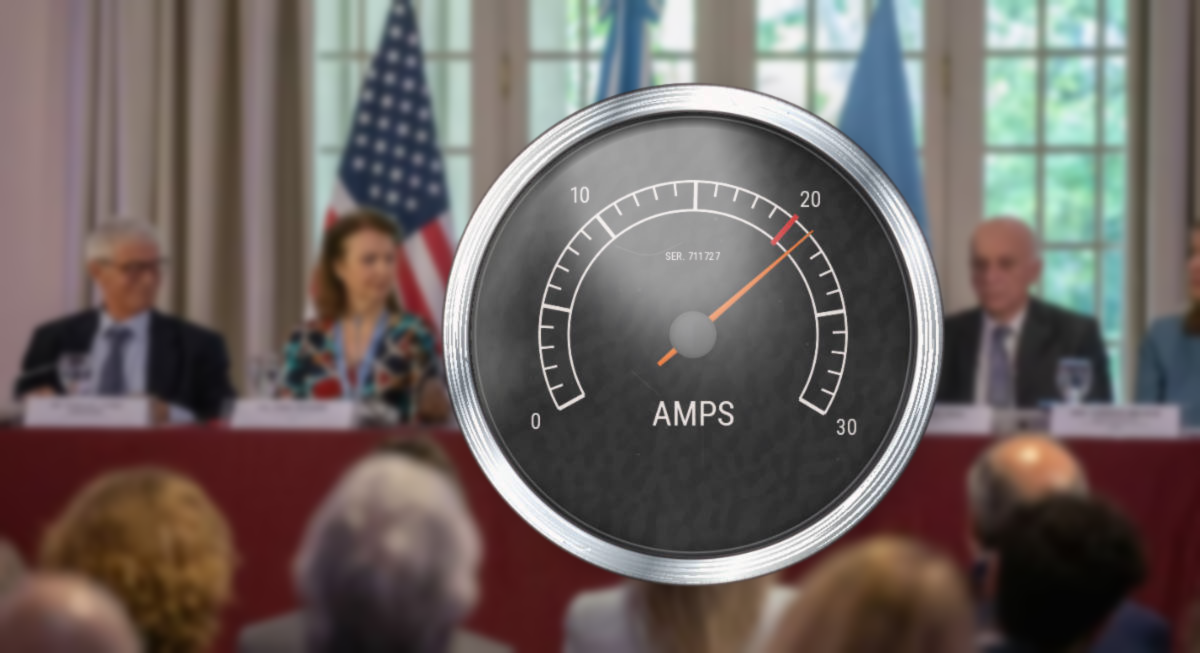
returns 21A
